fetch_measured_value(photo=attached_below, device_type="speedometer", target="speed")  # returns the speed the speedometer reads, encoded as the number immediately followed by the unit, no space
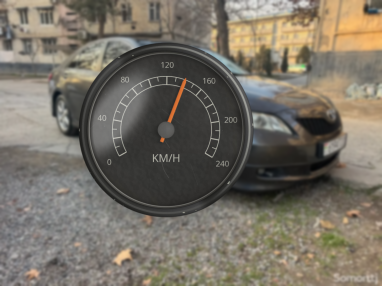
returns 140km/h
